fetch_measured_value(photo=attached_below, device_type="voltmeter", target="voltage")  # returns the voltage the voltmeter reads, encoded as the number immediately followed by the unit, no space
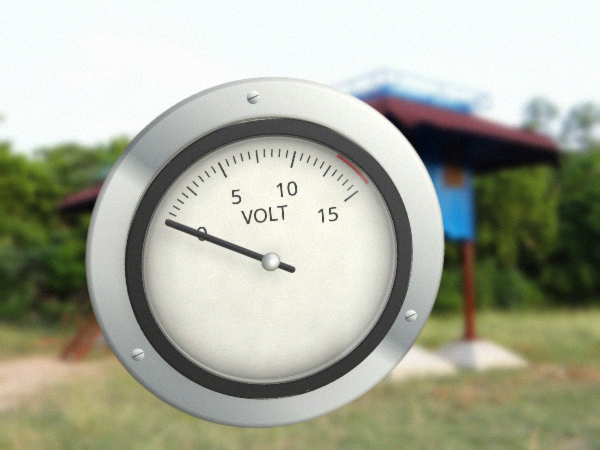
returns 0V
